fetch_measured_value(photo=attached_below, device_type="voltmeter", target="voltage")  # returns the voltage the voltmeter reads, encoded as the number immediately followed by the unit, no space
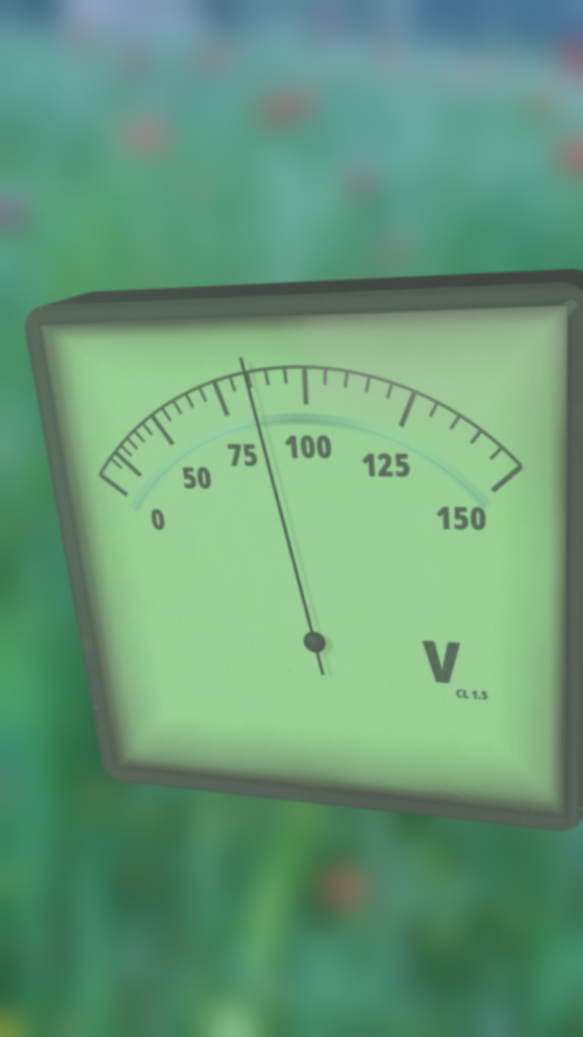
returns 85V
